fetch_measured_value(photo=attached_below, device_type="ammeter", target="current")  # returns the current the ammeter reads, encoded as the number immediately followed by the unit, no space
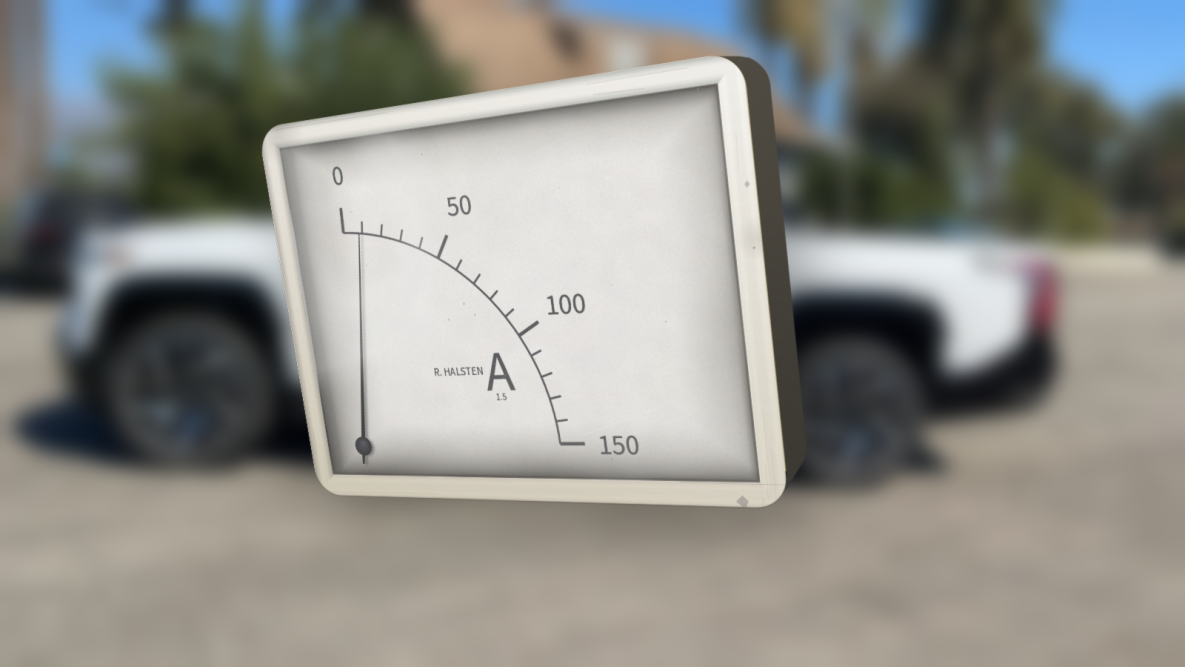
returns 10A
